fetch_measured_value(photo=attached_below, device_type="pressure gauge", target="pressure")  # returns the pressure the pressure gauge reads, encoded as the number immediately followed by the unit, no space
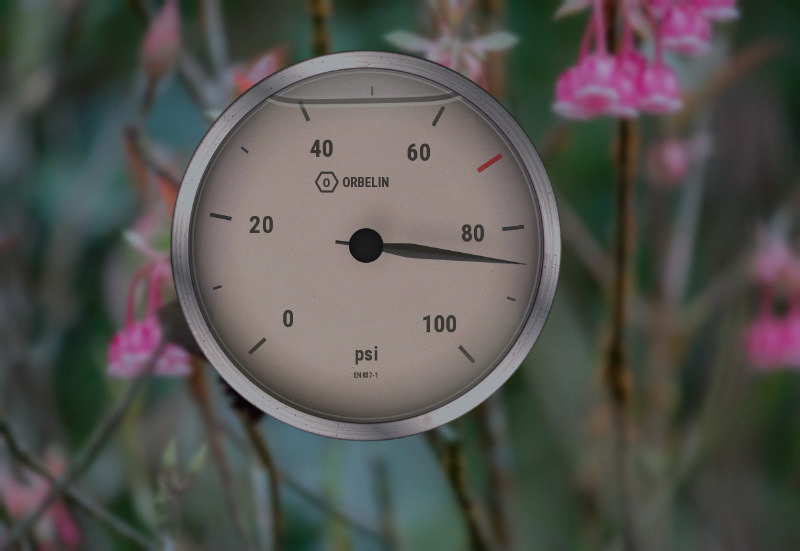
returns 85psi
